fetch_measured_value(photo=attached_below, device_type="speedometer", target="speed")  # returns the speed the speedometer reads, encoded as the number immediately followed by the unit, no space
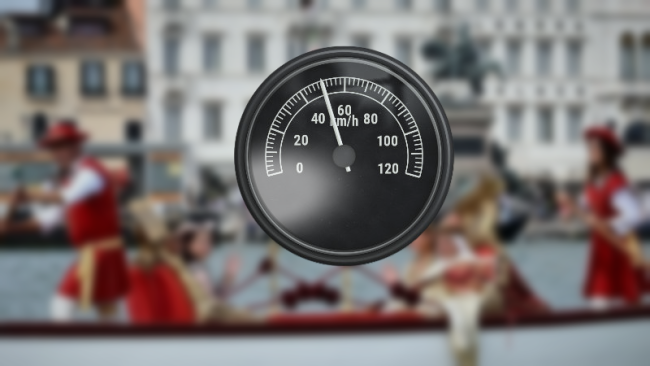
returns 50km/h
